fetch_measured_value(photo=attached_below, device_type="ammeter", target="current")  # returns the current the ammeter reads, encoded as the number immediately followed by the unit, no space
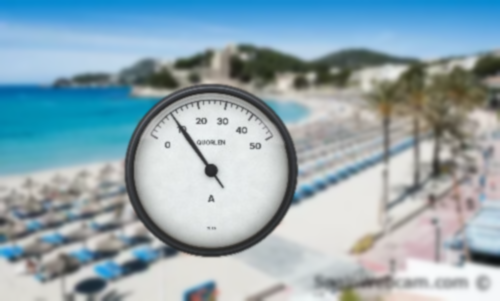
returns 10A
